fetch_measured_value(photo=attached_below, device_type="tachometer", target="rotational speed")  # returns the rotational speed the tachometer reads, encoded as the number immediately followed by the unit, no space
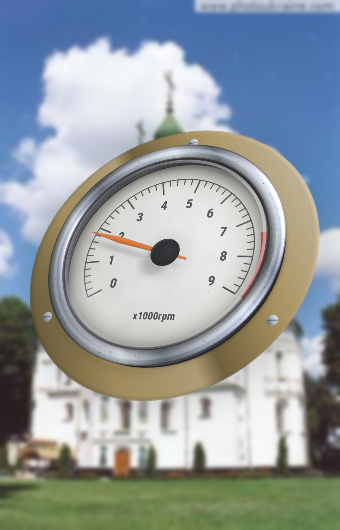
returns 1800rpm
